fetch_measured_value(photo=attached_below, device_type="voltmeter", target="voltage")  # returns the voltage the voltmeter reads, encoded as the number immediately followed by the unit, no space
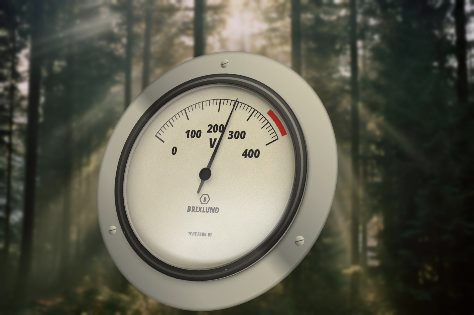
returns 250V
